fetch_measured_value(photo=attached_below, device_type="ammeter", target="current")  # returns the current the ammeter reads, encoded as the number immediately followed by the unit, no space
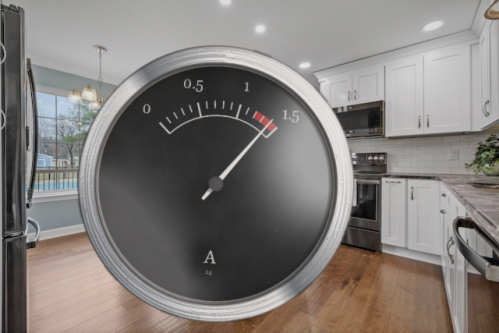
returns 1.4A
